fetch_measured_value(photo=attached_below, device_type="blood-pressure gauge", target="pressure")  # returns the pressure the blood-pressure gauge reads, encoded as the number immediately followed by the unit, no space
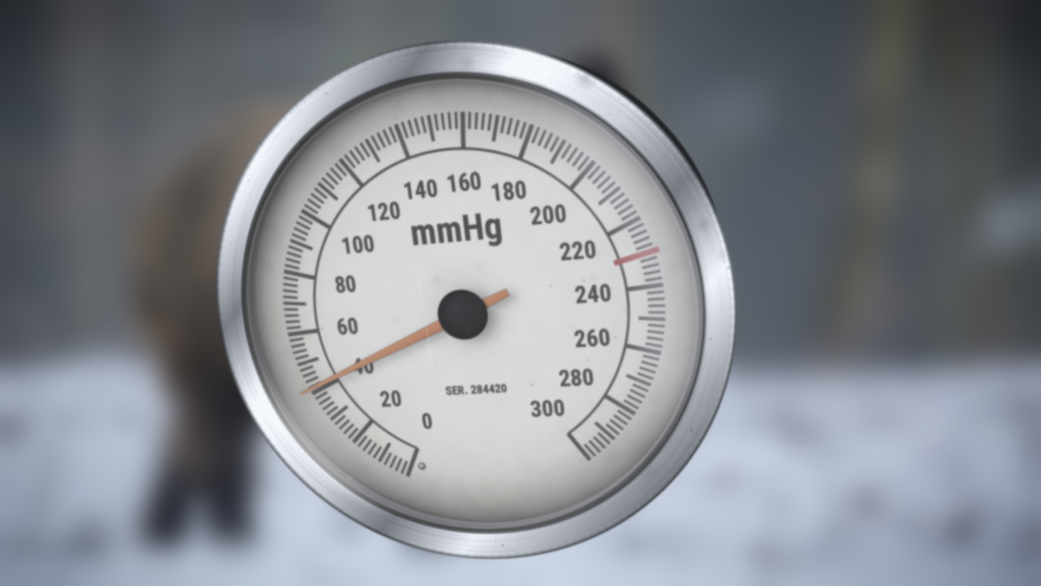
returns 42mmHg
